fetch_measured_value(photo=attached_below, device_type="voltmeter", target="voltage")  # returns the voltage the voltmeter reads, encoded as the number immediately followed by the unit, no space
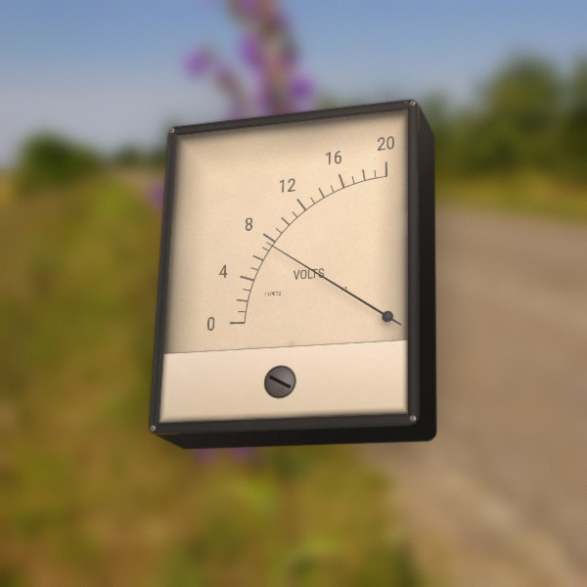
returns 7.5V
